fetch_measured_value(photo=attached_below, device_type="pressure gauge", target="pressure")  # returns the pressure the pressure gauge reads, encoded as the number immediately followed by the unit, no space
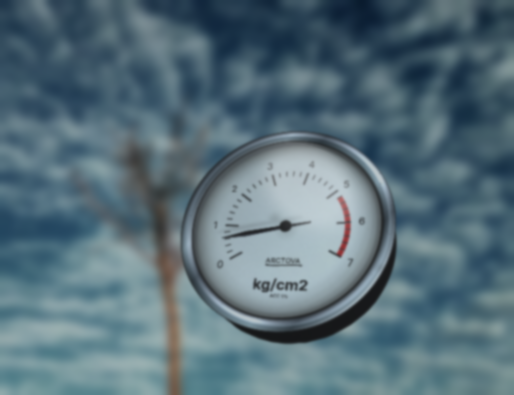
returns 0.6kg/cm²
